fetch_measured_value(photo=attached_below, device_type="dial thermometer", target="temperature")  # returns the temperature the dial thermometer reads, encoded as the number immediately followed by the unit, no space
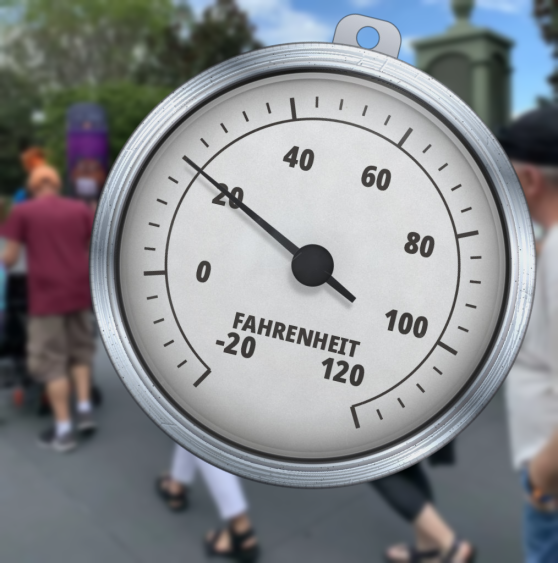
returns 20°F
